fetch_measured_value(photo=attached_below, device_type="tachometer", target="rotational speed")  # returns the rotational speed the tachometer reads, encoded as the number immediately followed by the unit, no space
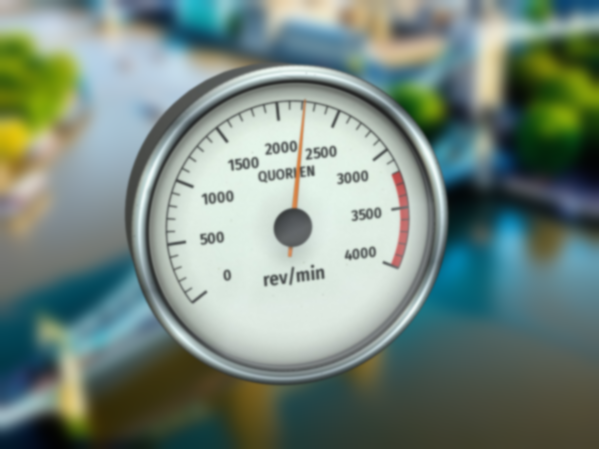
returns 2200rpm
